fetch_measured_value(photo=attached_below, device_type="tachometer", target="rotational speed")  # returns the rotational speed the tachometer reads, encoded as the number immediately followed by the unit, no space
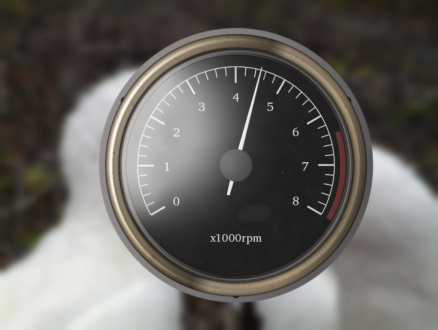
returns 4500rpm
